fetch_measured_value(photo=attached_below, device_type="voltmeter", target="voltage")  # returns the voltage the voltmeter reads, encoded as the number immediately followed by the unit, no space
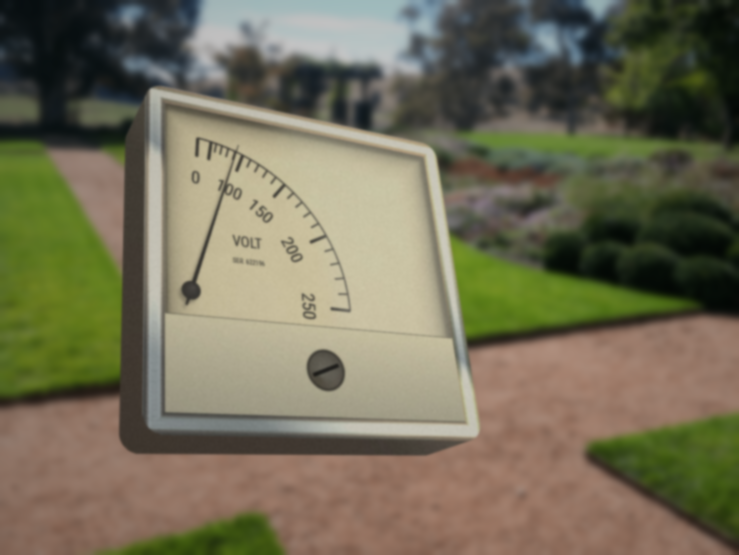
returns 90V
